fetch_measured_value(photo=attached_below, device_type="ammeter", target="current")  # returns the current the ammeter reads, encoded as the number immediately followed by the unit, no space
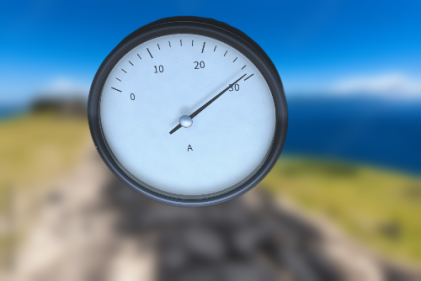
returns 29A
